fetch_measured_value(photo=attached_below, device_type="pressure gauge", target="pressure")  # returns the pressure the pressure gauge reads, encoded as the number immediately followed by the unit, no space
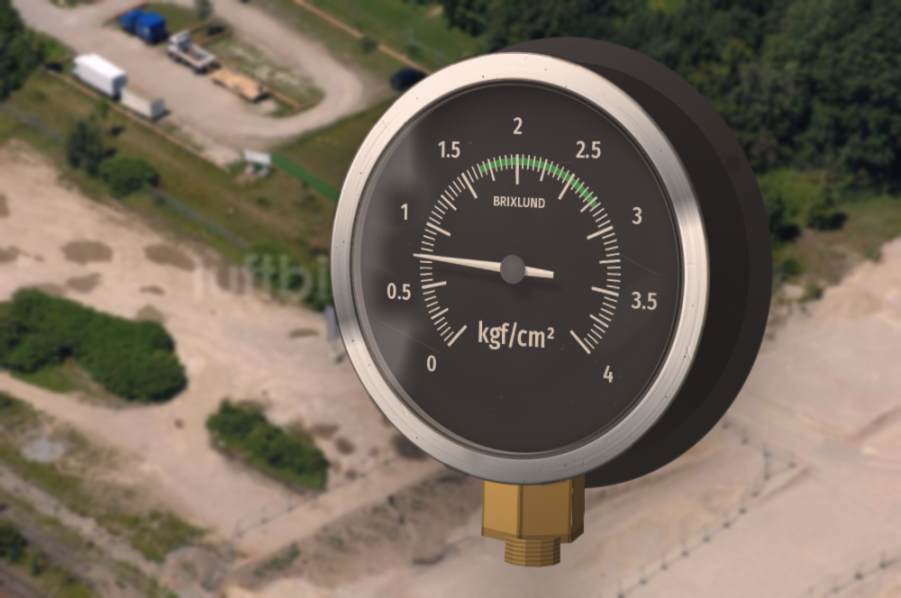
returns 0.75kg/cm²
